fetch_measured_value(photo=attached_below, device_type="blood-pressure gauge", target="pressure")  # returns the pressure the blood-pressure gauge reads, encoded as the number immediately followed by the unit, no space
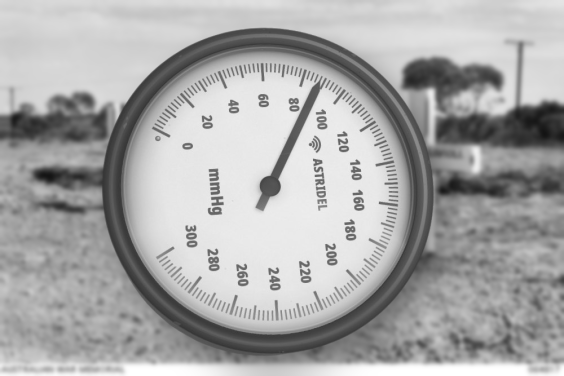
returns 88mmHg
